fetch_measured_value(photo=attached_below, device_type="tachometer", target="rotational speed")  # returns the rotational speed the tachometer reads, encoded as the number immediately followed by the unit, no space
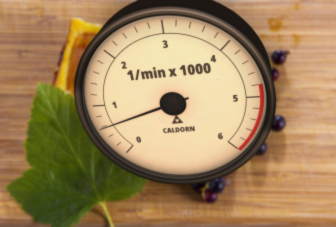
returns 600rpm
